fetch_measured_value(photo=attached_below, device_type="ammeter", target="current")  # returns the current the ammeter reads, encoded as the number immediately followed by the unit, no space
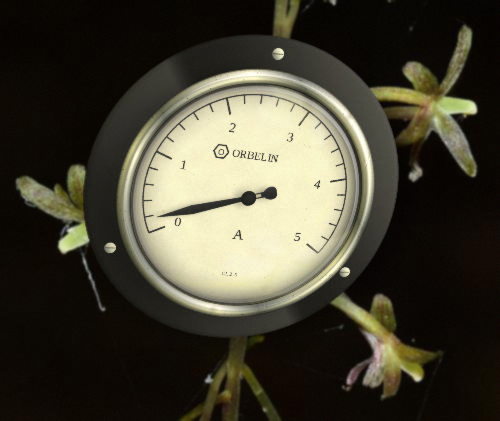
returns 0.2A
